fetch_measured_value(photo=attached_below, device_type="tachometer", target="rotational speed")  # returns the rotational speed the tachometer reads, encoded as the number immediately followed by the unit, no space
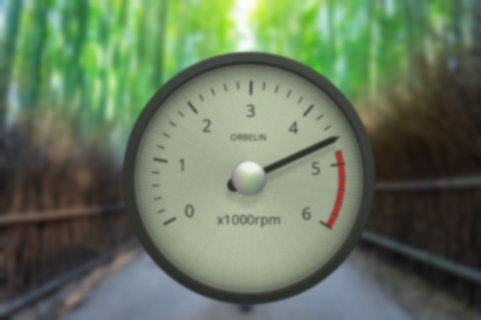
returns 4600rpm
